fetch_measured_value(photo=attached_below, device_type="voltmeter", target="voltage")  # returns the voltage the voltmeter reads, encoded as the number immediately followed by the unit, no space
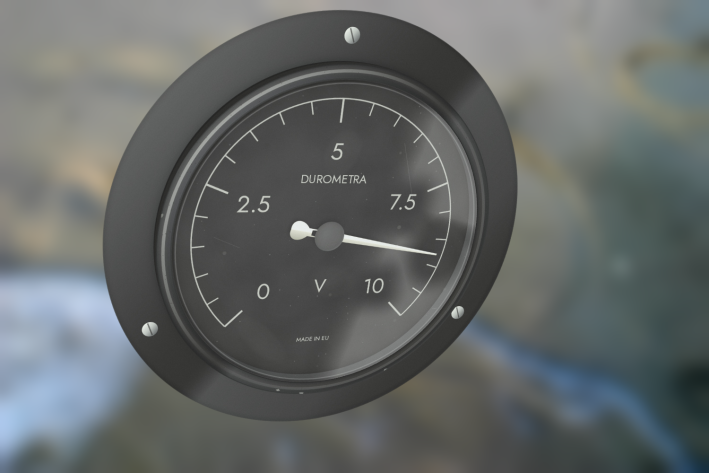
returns 8.75V
